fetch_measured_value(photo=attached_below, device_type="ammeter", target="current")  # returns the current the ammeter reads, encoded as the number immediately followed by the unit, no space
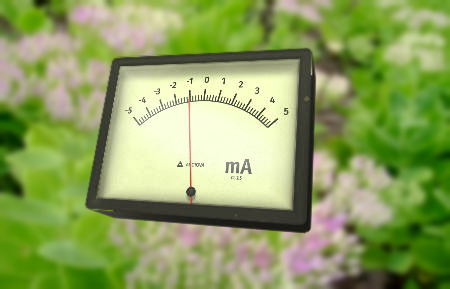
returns -1mA
